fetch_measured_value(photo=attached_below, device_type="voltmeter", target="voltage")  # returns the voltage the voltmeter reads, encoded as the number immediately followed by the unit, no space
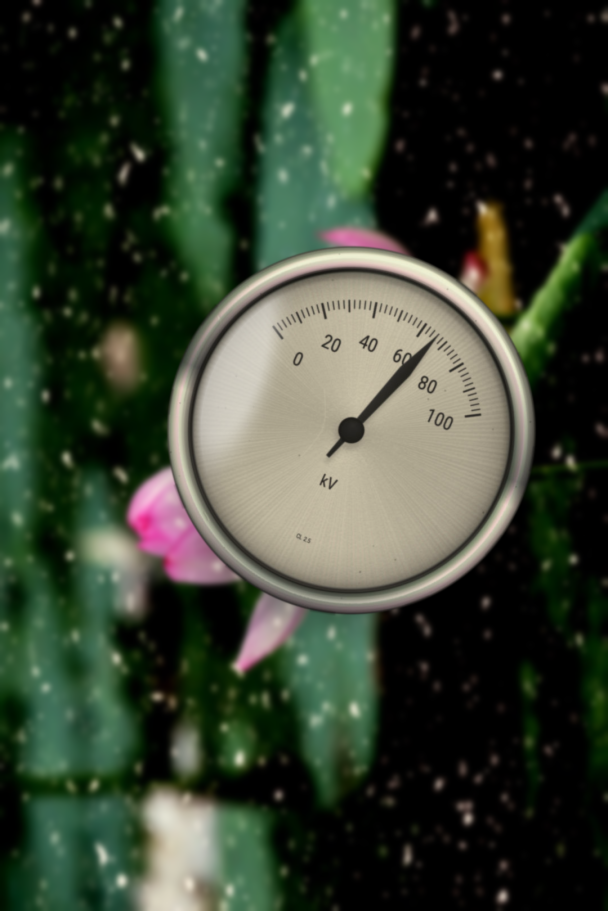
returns 66kV
